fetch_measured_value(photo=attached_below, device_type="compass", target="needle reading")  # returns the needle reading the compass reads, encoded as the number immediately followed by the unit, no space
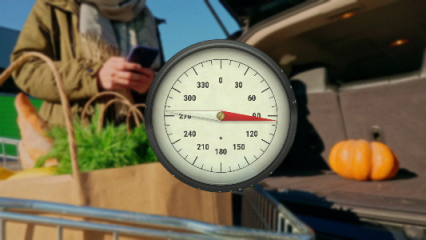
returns 95°
